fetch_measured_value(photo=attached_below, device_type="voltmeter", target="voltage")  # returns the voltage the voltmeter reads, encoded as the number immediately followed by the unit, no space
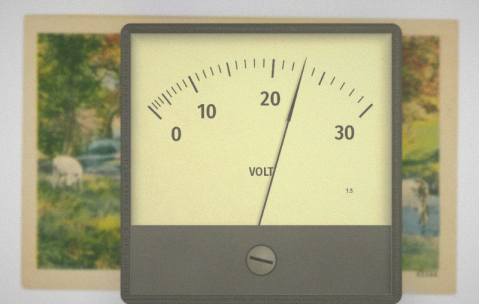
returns 23V
